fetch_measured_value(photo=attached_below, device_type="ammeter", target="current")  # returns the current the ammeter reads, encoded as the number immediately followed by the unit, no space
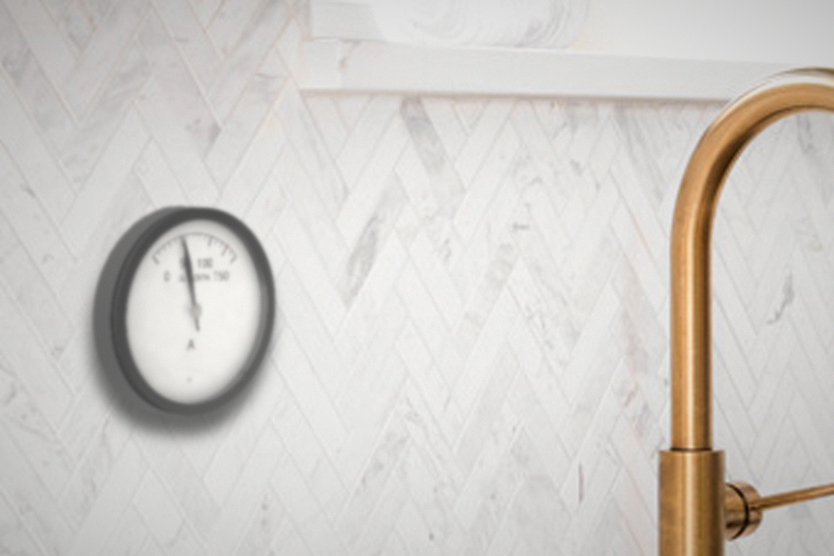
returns 50A
